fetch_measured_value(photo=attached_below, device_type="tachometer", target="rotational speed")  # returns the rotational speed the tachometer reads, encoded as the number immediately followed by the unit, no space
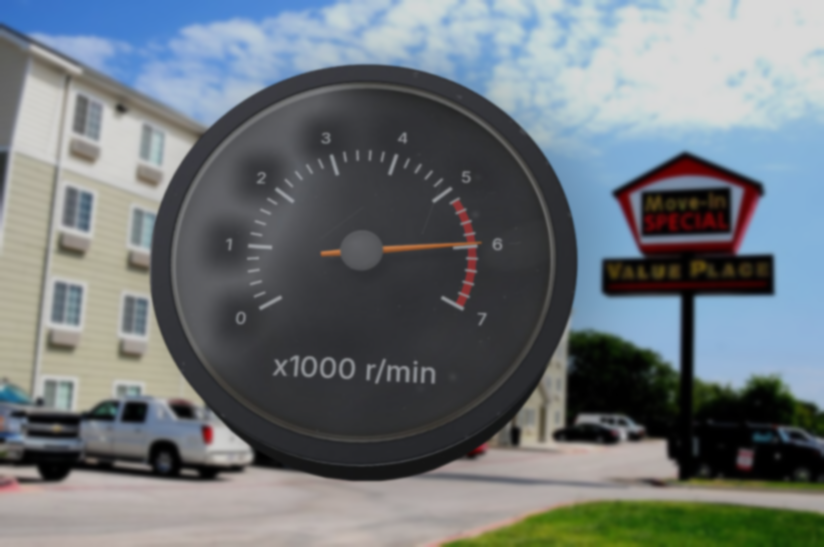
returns 6000rpm
